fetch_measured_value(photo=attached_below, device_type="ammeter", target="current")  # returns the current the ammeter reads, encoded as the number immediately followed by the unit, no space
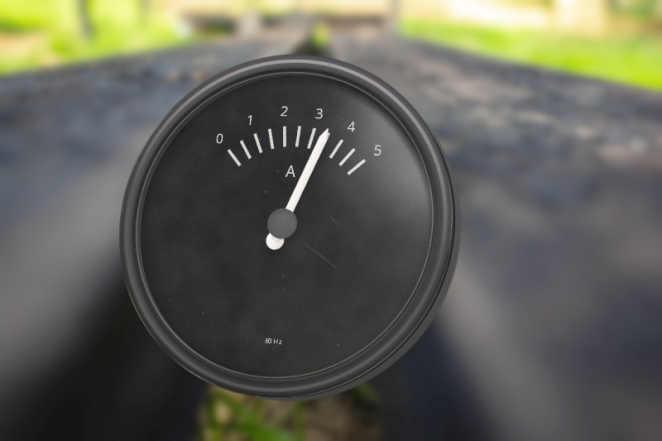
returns 3.5A
